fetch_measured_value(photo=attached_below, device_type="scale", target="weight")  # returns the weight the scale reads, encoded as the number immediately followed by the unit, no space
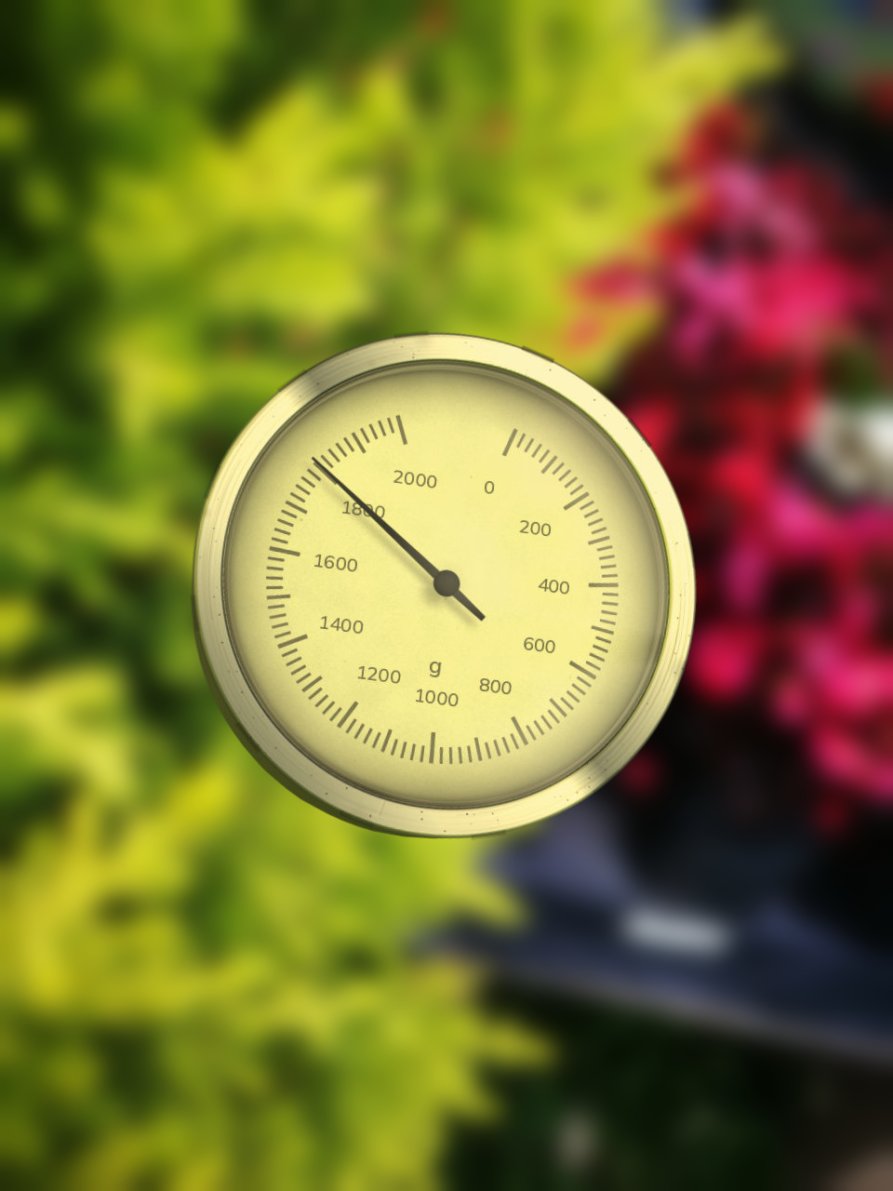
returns 1800g
